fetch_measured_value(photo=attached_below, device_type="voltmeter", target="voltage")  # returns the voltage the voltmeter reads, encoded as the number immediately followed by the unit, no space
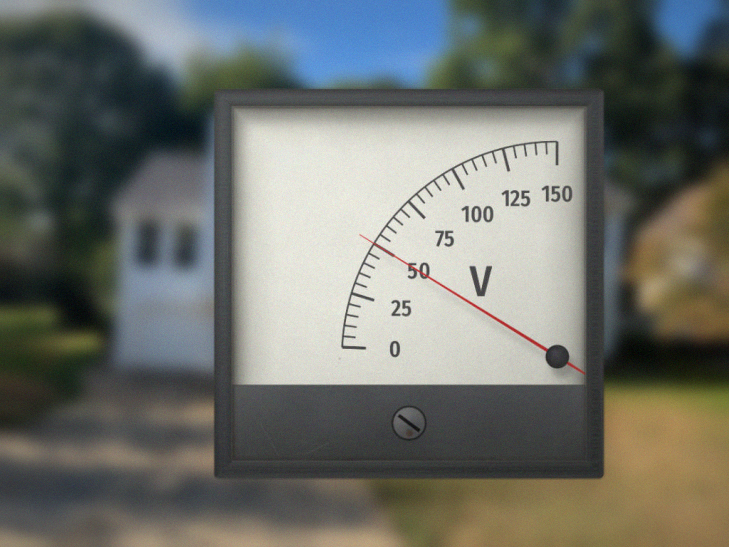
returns 50V
